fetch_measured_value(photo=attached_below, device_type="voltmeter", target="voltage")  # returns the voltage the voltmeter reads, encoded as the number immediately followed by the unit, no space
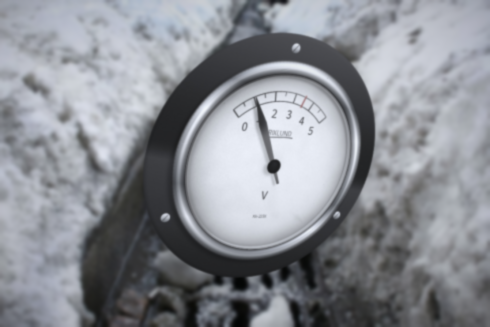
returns 1V
